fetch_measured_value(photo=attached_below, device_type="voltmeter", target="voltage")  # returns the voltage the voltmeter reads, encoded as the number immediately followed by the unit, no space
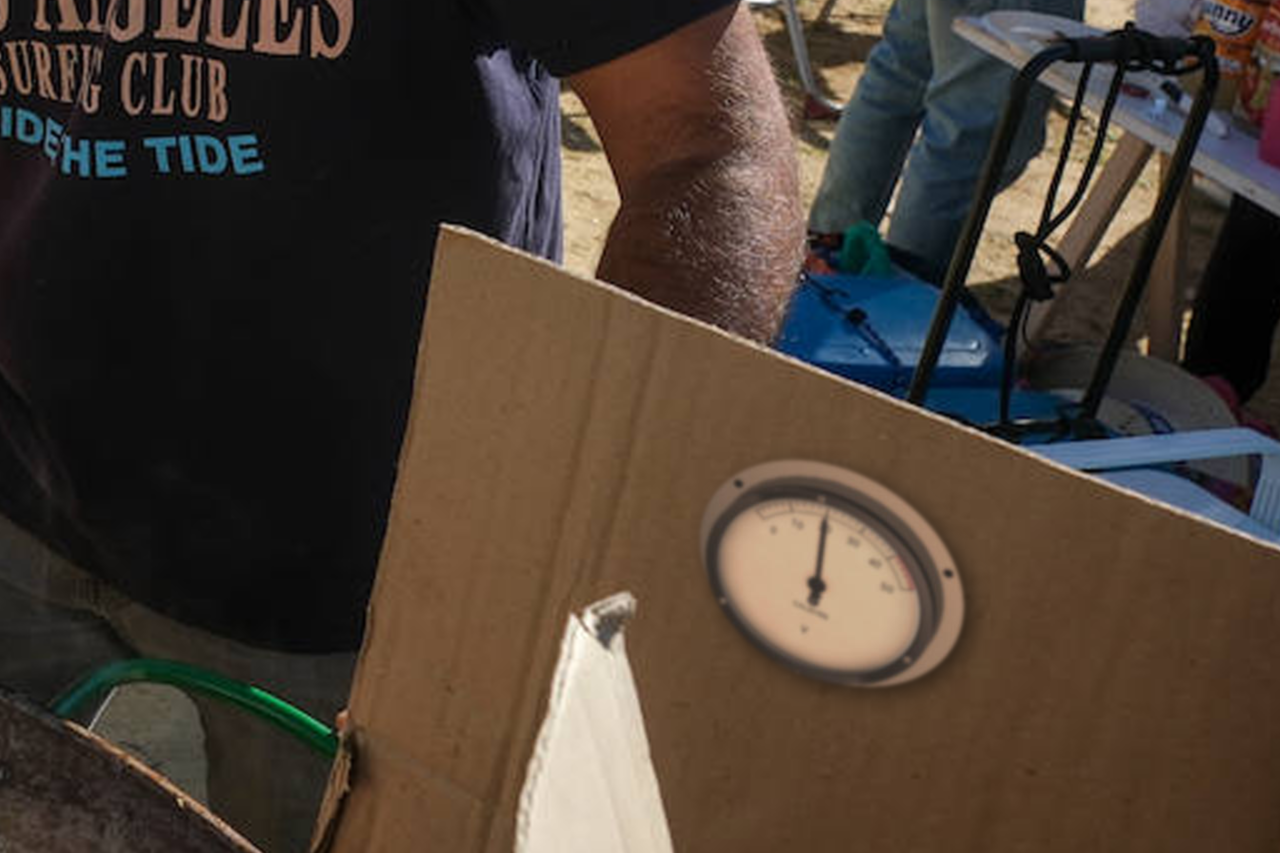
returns 20V
